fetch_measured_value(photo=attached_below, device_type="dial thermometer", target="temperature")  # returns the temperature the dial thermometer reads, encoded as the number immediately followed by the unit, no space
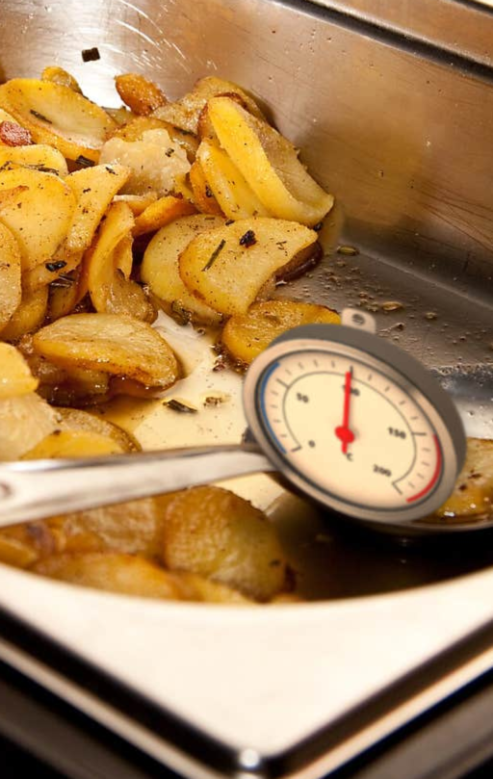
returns 100°C
